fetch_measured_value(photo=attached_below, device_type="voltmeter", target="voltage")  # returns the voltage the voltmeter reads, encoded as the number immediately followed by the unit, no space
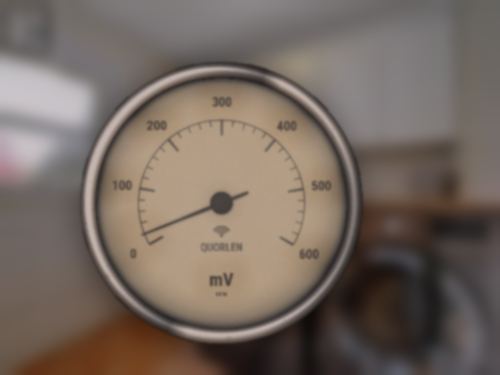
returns 20mV
